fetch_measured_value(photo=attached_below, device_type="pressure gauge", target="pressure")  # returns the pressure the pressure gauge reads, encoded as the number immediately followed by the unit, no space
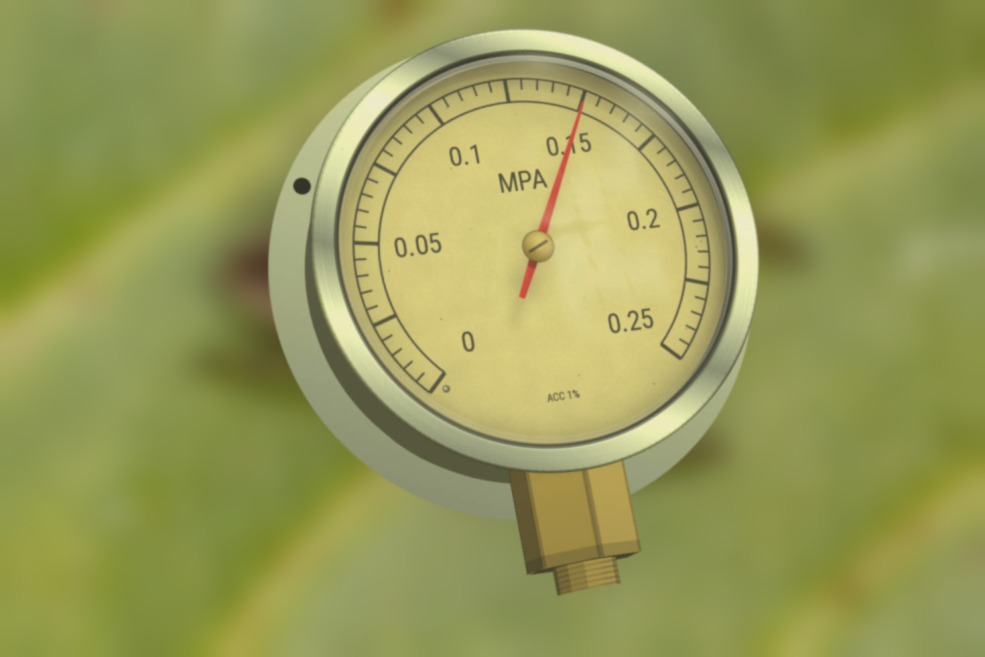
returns 0.15MPa
